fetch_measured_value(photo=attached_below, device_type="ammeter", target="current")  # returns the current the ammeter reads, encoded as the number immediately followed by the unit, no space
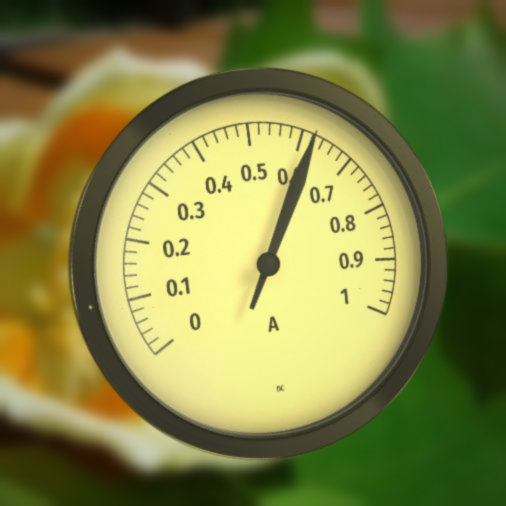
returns 0.62A
